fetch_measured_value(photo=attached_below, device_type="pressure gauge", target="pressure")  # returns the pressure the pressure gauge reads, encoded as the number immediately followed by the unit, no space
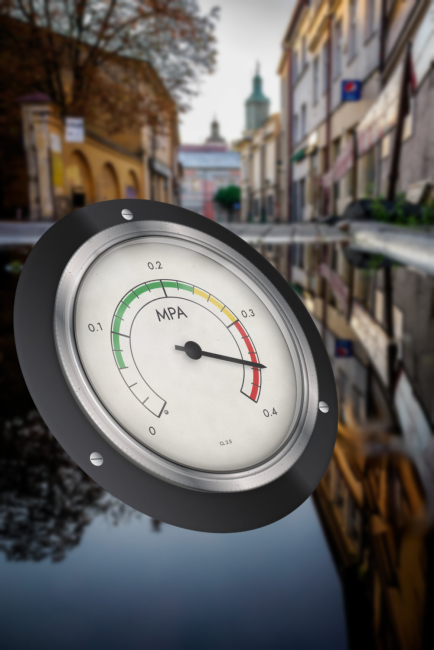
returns 0.36MPa
